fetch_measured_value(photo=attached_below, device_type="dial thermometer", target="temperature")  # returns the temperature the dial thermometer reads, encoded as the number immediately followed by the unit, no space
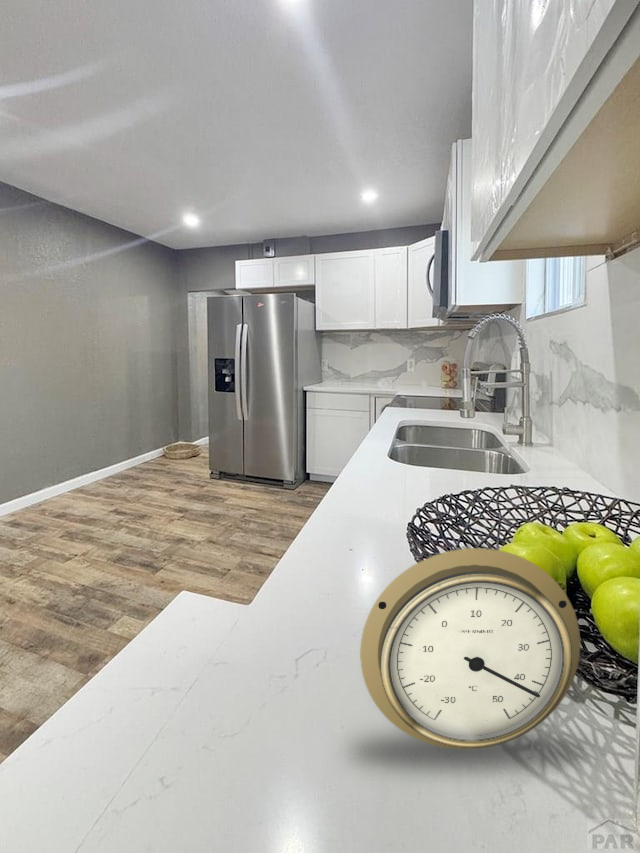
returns 42°C
